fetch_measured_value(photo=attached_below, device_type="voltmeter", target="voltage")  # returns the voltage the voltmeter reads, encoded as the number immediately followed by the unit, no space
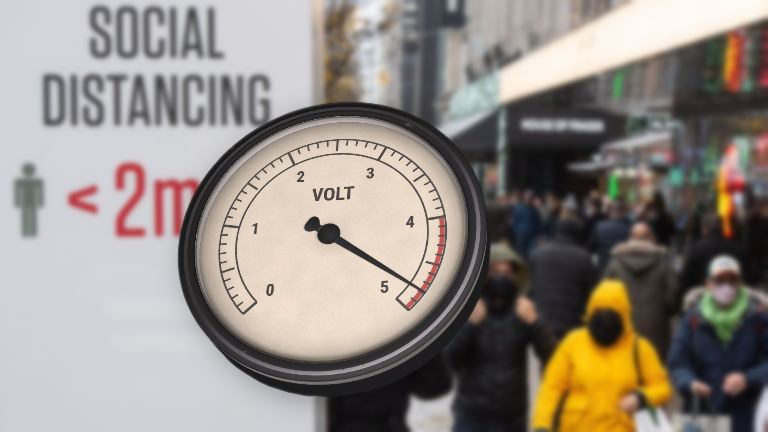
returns 4.8V
